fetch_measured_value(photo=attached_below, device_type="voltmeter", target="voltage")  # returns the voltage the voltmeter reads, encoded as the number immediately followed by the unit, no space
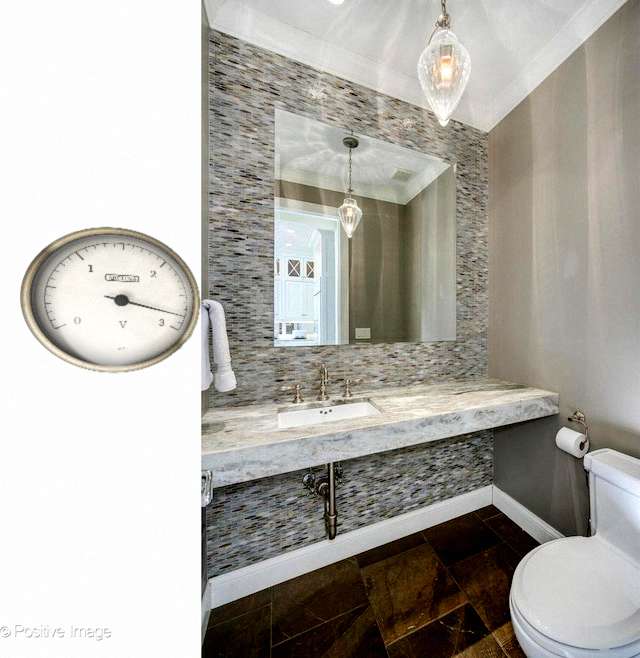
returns 2.8V
